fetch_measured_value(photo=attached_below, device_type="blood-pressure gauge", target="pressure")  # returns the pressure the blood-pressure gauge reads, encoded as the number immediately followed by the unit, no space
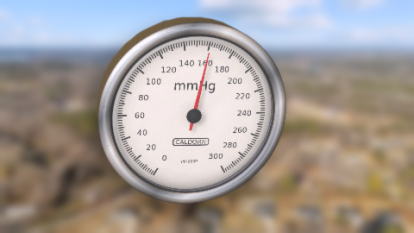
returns 160mmHg
